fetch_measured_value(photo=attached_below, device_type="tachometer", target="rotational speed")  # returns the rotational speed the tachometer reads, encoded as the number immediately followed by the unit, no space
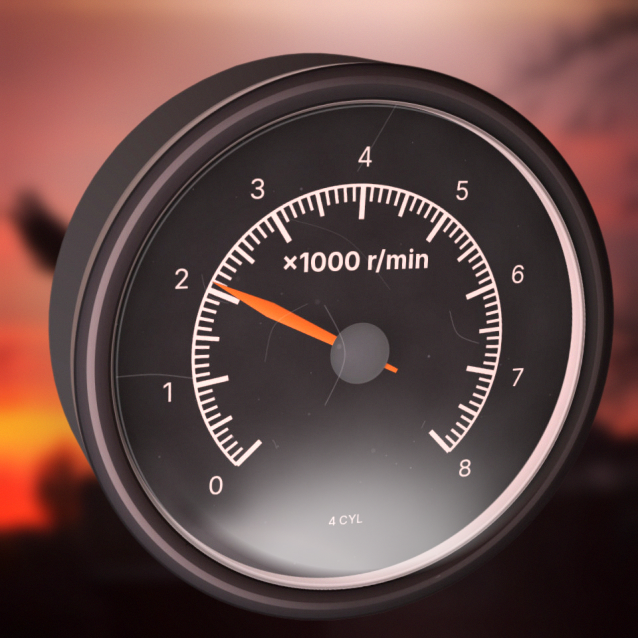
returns 2100rpm
